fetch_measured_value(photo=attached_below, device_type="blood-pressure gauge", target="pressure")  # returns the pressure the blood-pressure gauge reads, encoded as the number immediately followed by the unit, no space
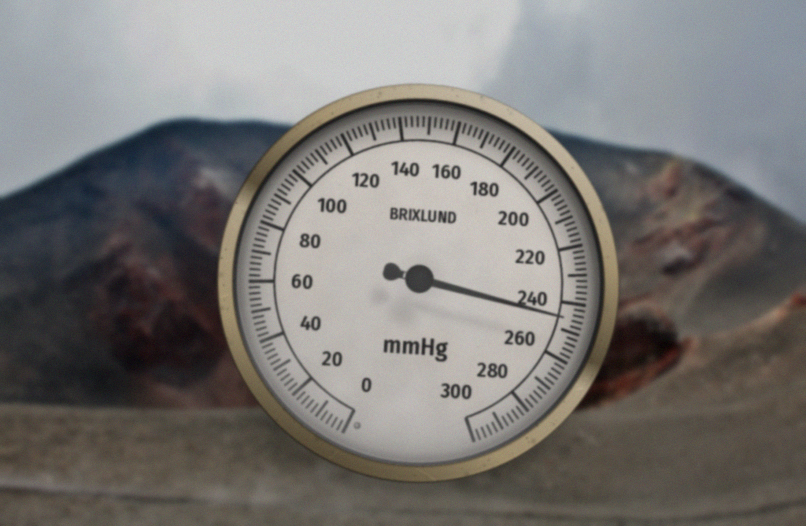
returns 246mmHg
